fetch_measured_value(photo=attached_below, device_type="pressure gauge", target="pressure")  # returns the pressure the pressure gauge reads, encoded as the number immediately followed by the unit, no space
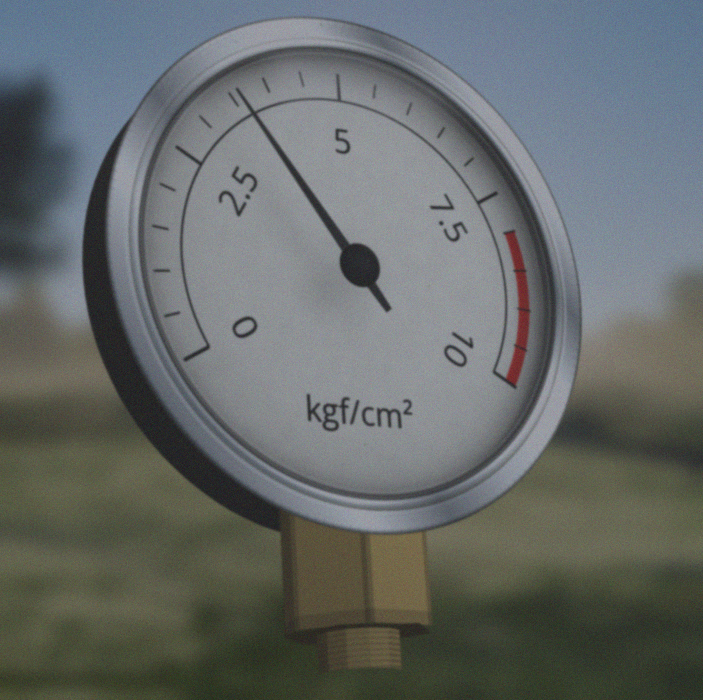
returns 3.5kg/cm²
